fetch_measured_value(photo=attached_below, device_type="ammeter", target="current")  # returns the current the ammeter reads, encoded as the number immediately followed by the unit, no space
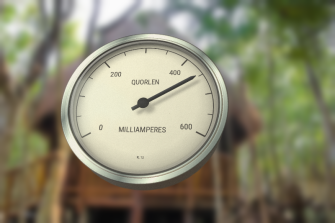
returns 450mA
